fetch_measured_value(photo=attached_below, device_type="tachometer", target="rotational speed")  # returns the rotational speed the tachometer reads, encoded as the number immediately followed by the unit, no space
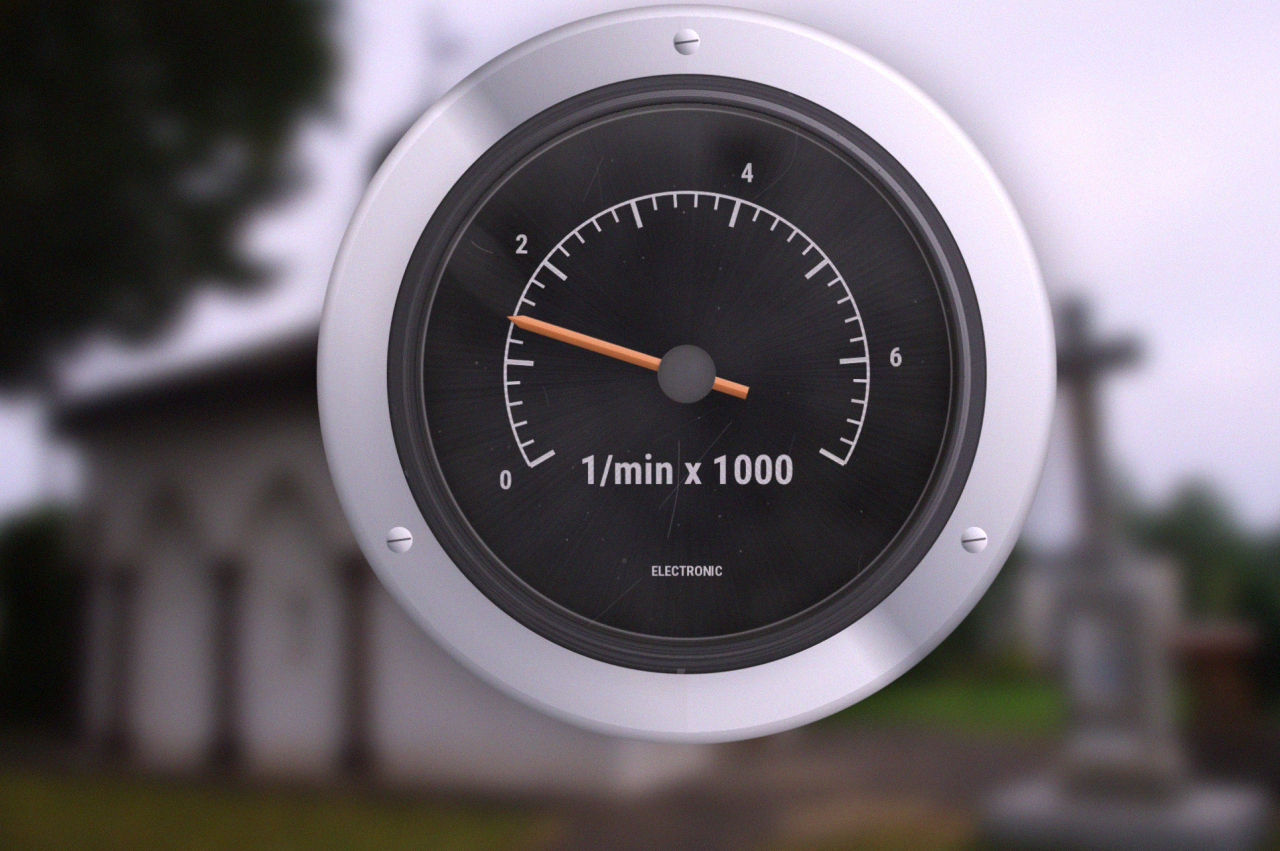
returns 1400rpm
